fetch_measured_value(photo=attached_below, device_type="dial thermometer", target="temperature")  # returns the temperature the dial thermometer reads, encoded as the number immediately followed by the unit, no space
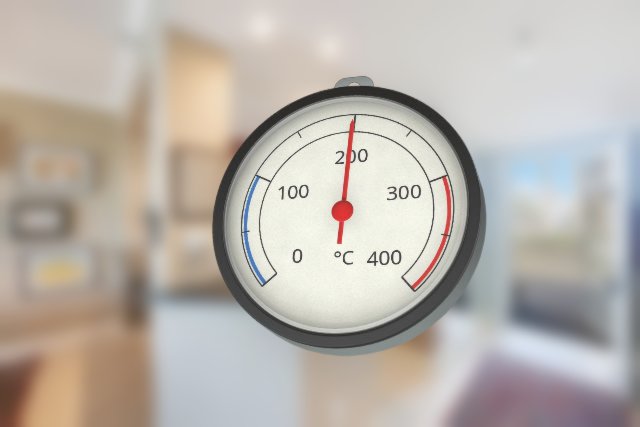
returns 200°C
